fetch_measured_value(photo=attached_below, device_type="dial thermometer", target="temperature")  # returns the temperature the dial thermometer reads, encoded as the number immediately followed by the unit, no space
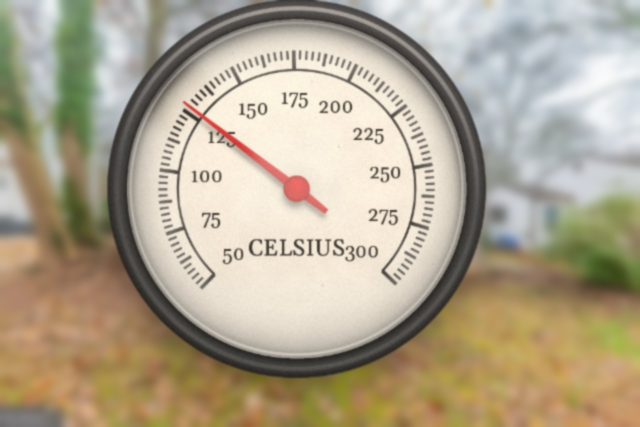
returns 127.5°C
